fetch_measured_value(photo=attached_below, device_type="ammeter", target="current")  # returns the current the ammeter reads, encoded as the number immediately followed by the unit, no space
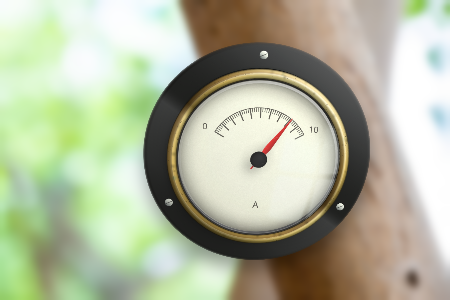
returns 8A
